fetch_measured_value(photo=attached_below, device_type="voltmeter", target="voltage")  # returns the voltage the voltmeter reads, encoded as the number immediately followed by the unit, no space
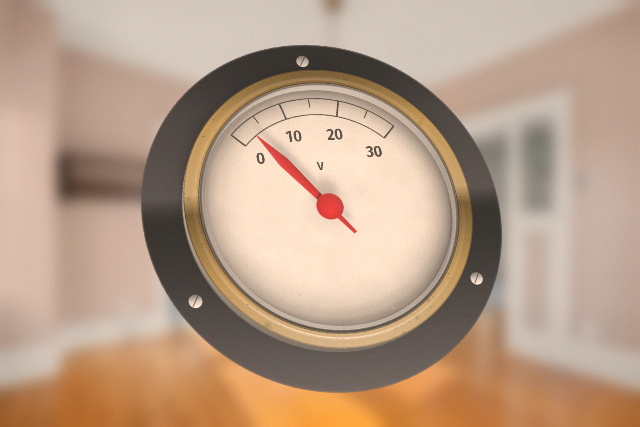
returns 2.5V
